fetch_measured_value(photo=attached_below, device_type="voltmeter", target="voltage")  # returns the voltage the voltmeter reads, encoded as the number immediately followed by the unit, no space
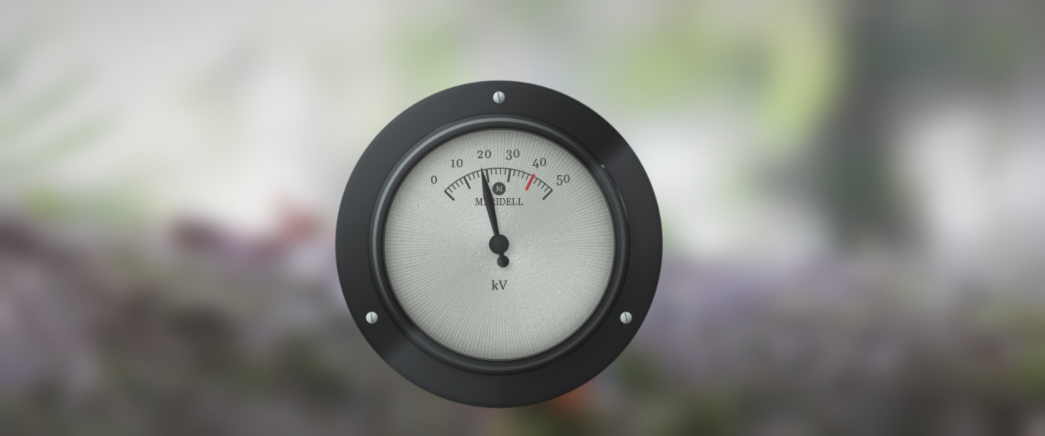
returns 18kV
